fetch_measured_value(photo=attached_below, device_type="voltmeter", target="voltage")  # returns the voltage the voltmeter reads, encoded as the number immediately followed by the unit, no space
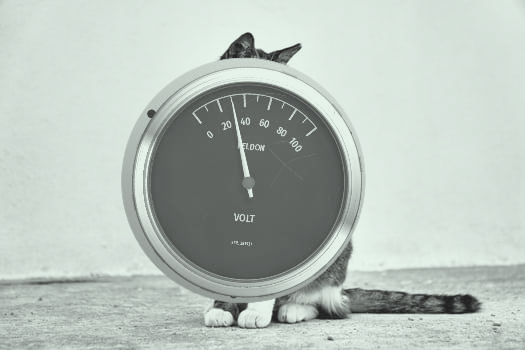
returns 30V
